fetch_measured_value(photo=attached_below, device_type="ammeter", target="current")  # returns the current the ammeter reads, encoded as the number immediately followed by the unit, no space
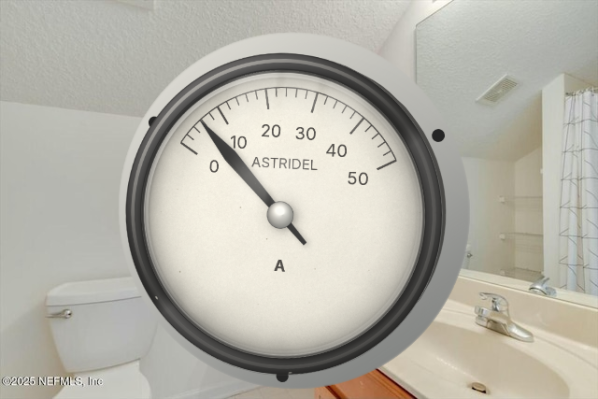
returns 6A
